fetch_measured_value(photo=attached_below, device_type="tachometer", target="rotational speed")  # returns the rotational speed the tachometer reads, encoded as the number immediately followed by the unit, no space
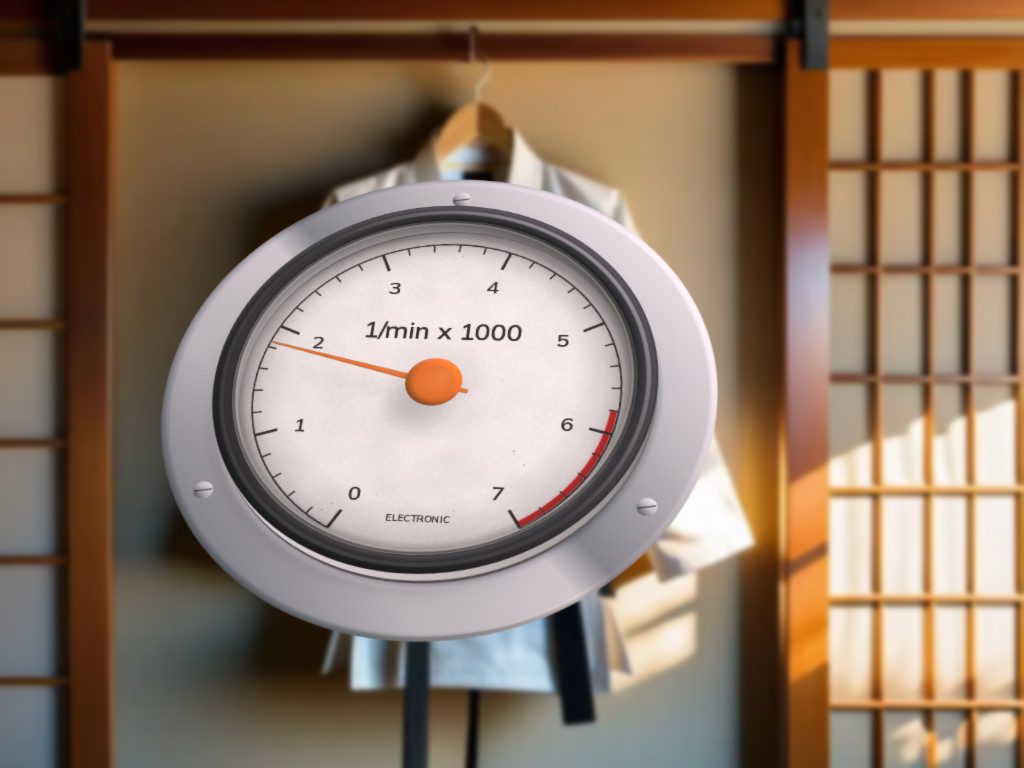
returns 1800rpm
